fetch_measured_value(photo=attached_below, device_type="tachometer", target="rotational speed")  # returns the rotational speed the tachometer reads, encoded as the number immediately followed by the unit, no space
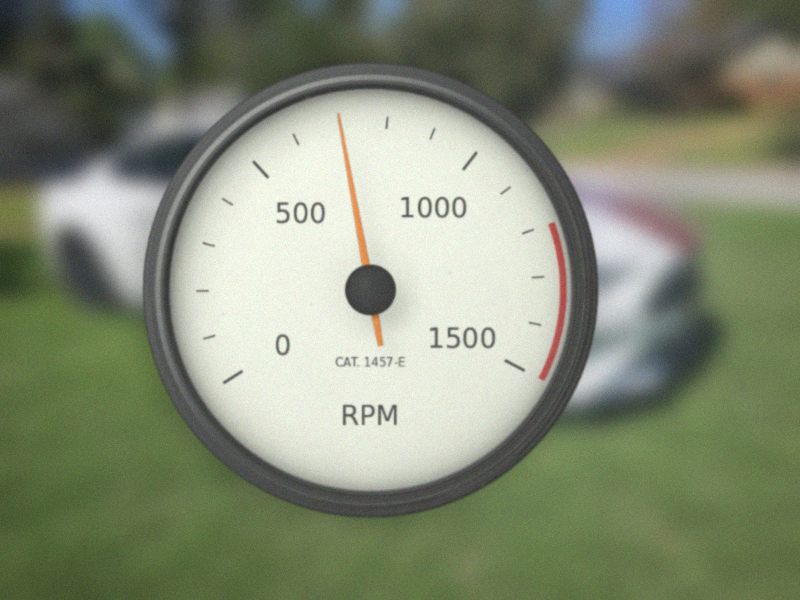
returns 700rpm
